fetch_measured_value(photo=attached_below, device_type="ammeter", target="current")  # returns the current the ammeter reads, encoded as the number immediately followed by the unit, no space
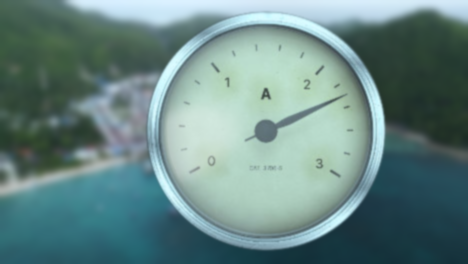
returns 2.3A
